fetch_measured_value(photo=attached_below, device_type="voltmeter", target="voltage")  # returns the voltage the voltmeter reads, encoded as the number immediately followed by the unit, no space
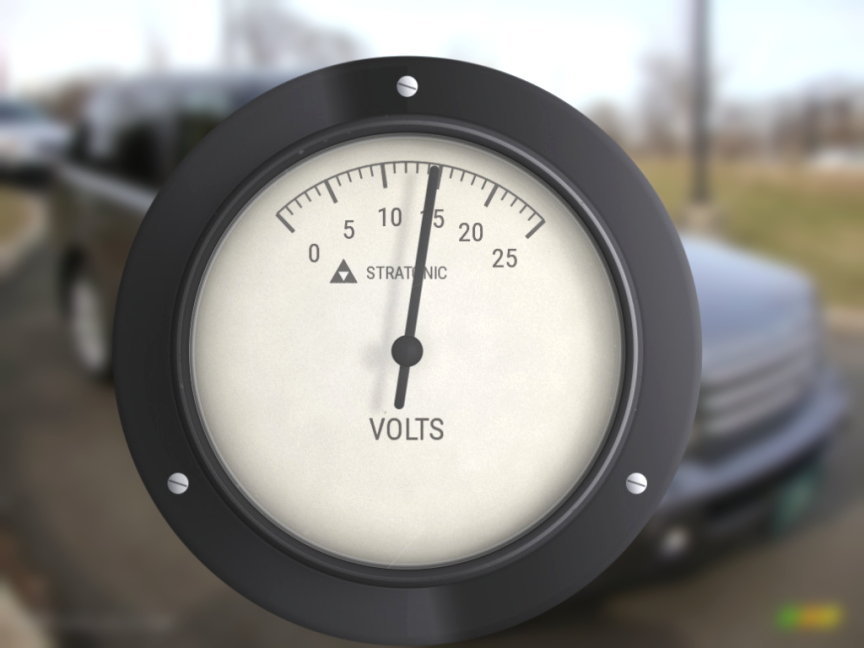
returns 14.5V
